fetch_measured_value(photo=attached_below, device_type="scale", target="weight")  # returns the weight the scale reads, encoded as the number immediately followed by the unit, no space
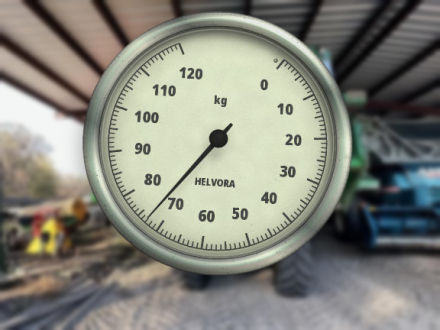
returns 73kg
